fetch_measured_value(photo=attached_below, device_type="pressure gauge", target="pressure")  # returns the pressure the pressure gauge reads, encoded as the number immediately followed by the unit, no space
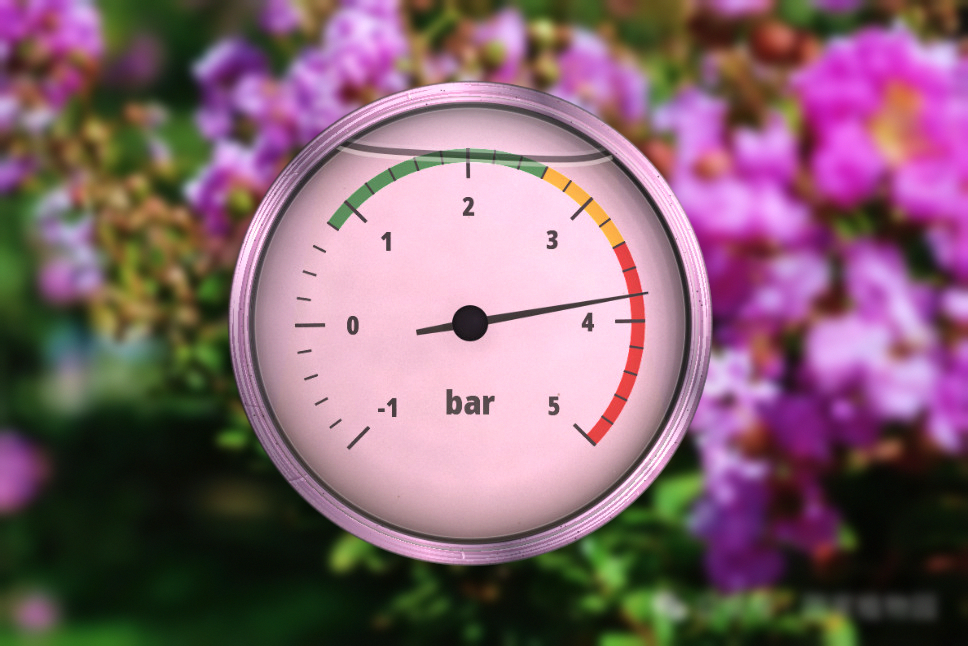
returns 3.8bar
